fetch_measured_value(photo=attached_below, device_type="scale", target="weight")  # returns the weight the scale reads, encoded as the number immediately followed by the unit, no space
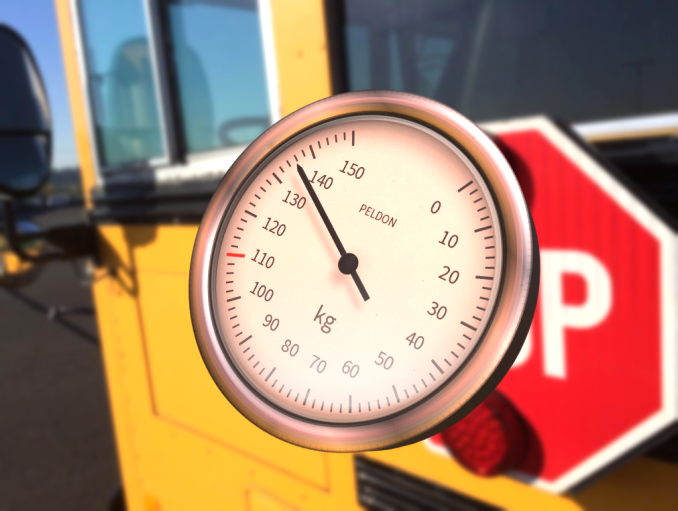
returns 136kg
